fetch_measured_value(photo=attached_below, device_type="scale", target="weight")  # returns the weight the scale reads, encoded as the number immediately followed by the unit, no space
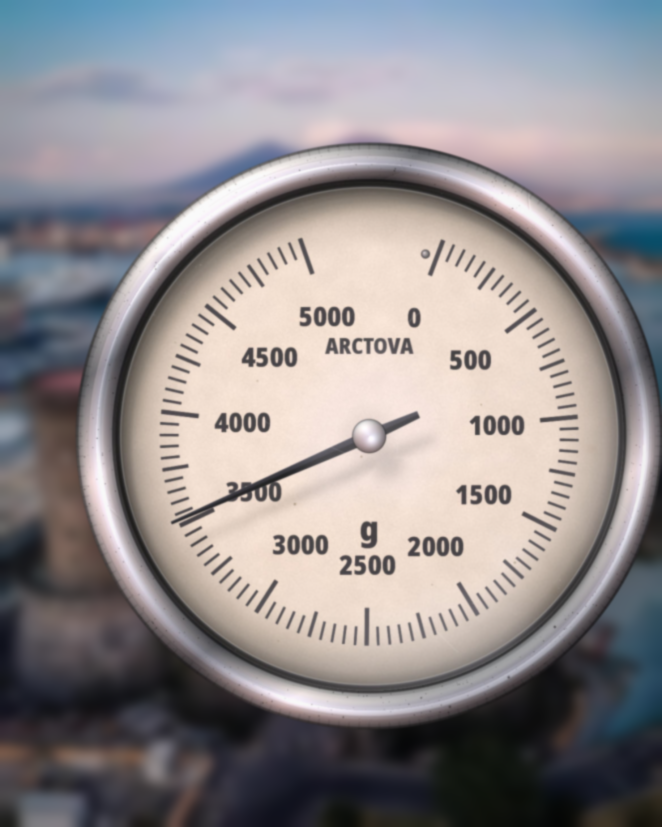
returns 3525g
